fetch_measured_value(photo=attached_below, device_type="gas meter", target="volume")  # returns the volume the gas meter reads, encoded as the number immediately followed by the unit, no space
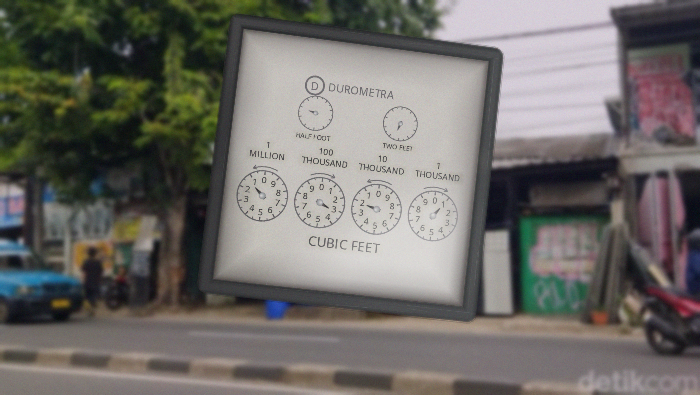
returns 132100ft³
